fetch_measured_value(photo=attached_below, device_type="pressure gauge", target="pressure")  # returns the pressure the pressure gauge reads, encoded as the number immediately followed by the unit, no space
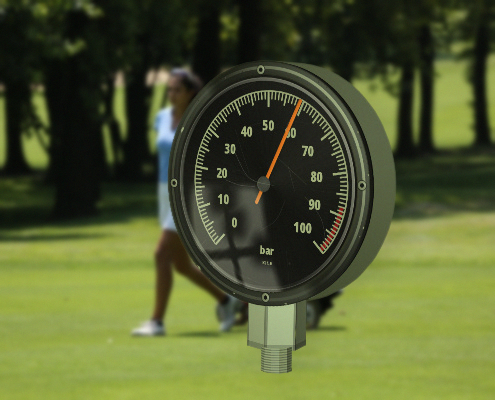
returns 60bar
